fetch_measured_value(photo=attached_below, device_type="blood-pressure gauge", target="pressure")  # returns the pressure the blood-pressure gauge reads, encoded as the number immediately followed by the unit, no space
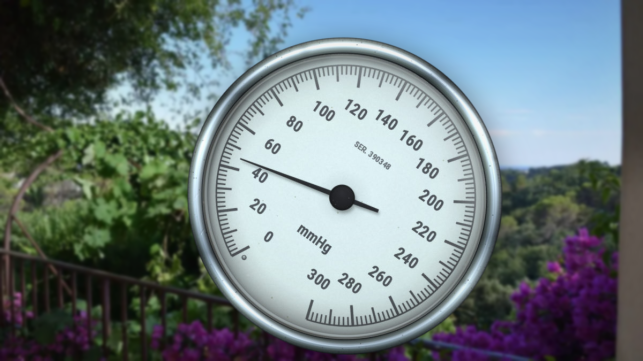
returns 46mmHg
